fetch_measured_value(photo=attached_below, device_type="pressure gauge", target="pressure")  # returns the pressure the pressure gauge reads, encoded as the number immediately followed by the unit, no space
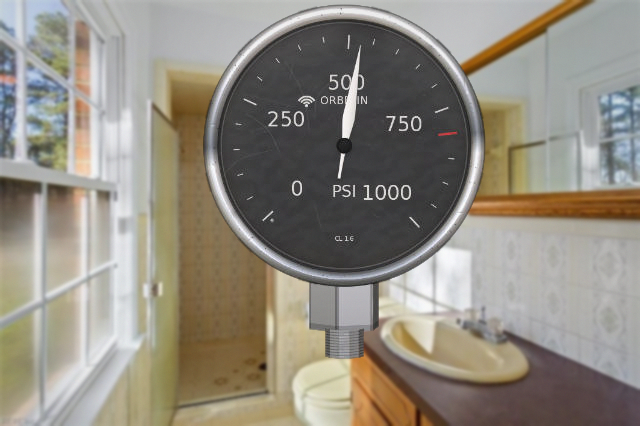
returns 525psi
